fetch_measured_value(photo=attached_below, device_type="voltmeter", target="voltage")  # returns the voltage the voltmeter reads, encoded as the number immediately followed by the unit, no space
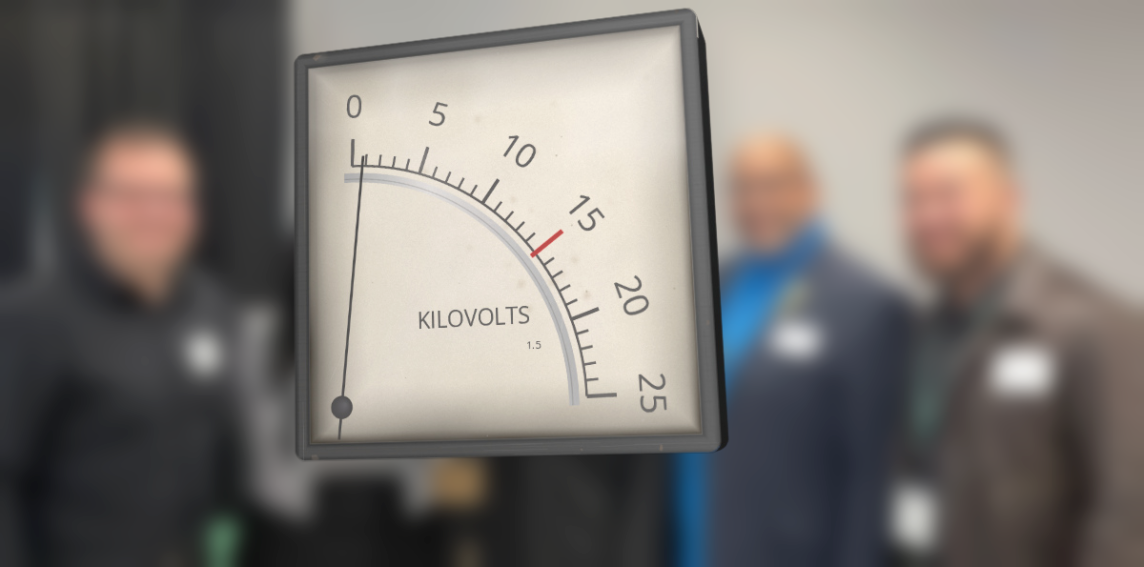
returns 1kV
